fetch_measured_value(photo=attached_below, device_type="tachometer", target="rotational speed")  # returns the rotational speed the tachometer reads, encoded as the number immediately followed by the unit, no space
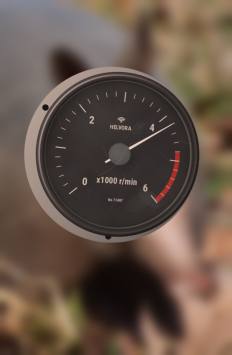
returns 4200rpm
